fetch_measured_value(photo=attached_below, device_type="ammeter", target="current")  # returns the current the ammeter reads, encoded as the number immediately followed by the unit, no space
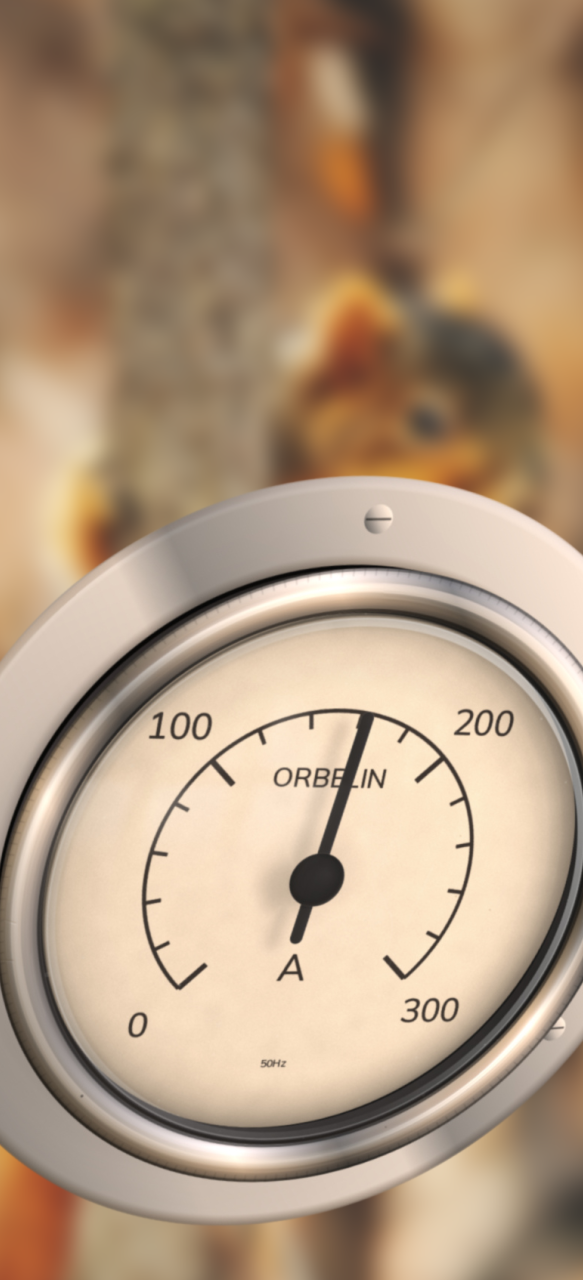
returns 160A
